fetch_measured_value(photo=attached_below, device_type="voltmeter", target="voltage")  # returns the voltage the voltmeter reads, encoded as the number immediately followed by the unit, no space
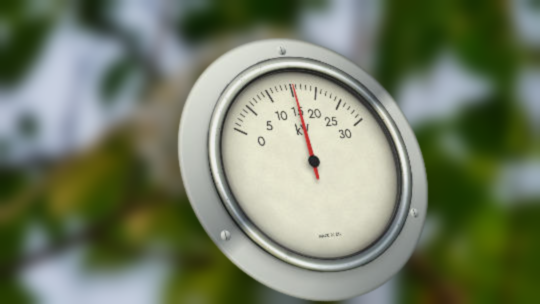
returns 15kV
